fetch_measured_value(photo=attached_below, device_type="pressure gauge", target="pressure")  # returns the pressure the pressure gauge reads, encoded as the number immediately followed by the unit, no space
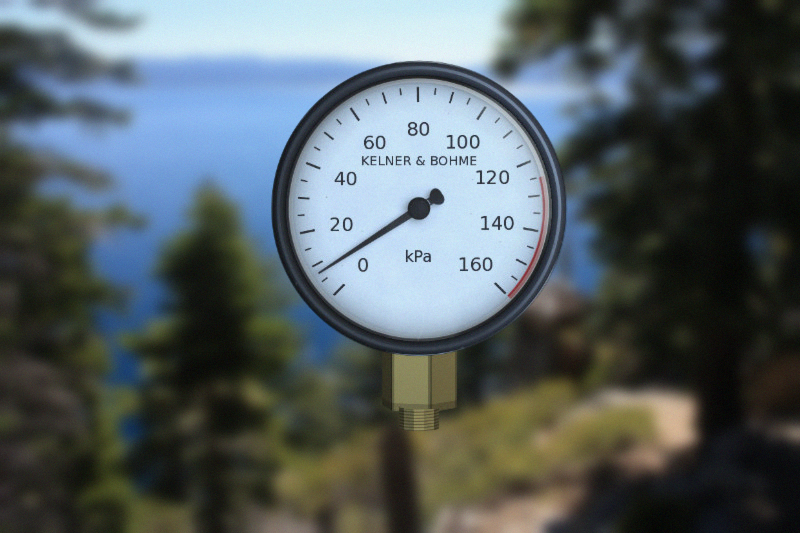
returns 7.5kPa
